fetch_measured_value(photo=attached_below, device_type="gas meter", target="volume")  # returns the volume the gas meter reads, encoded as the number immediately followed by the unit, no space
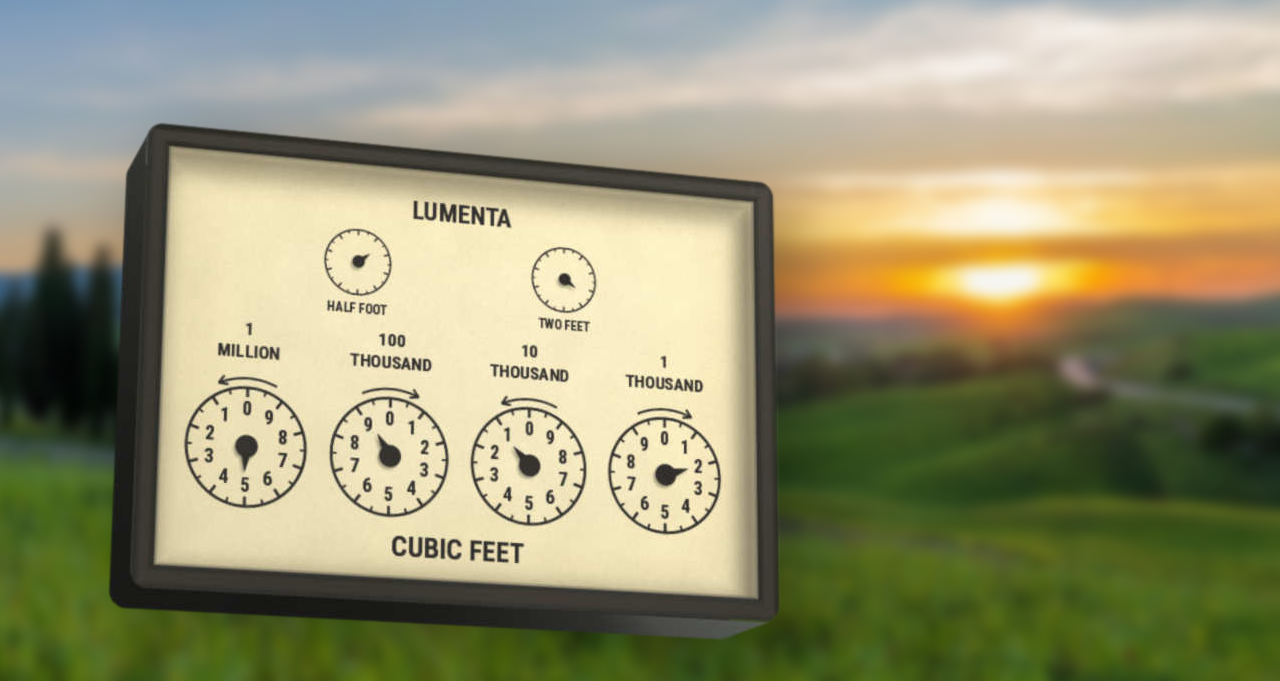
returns 491200ft³
